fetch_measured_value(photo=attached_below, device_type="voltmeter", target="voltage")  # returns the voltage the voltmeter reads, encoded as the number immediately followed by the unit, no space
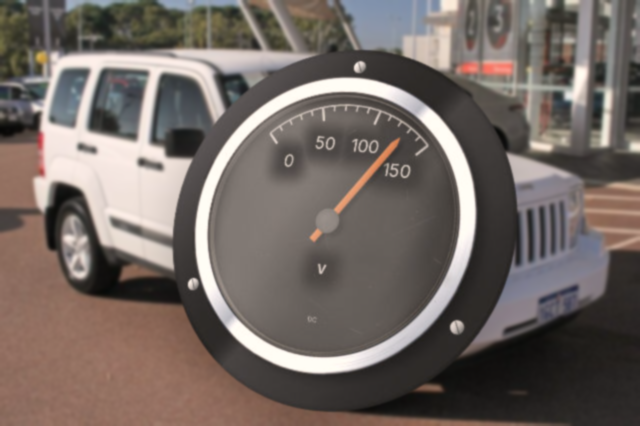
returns 130V
